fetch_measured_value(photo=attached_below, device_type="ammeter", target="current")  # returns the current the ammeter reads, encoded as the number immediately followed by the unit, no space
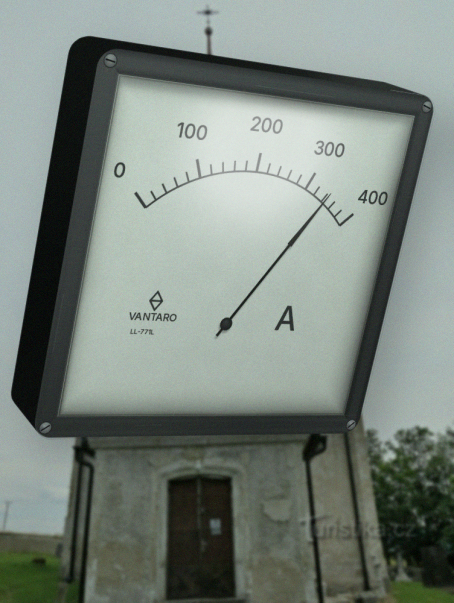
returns 340A
